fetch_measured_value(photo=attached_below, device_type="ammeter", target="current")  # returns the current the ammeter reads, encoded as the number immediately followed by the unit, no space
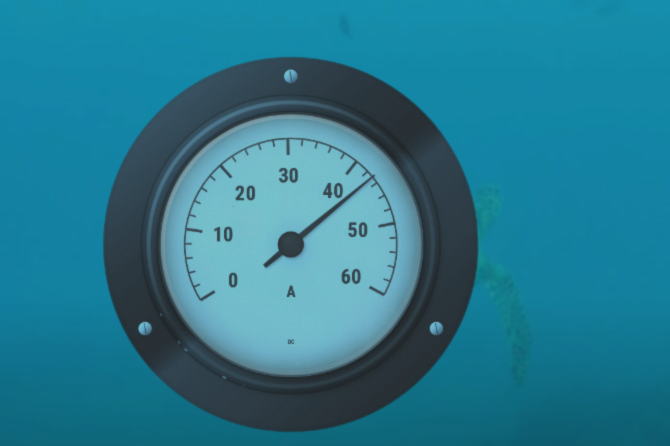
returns 43A
